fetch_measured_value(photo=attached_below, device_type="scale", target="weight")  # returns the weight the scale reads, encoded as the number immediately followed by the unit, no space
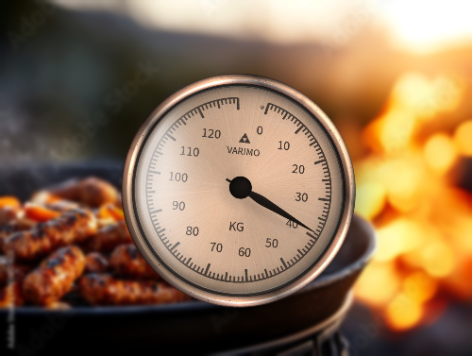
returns 39kg
